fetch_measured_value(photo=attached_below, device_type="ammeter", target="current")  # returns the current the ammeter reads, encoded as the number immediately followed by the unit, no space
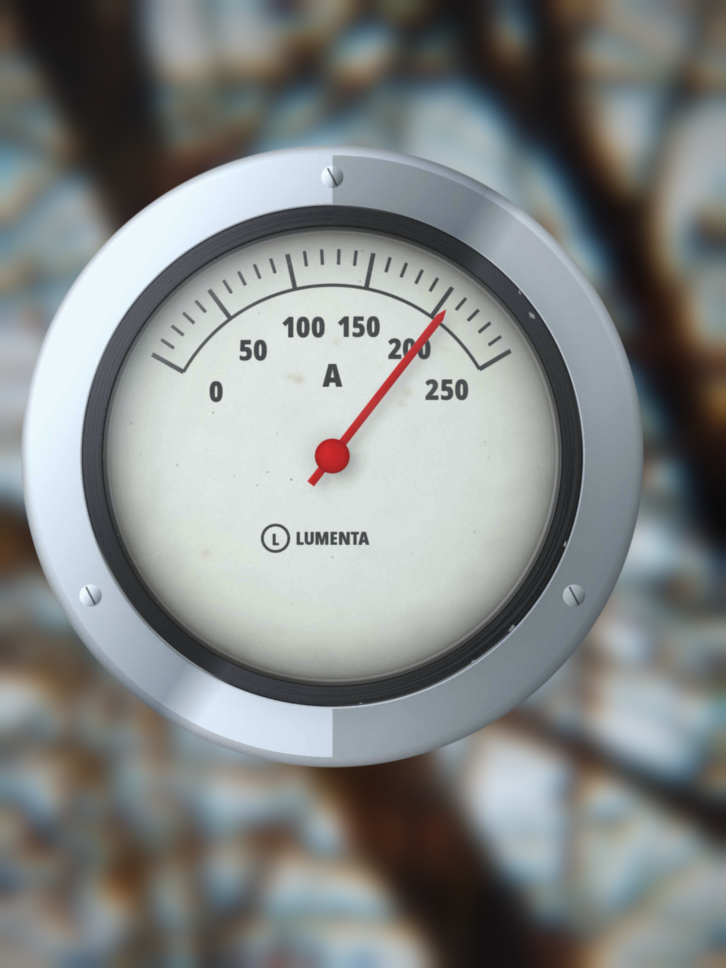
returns 205A
